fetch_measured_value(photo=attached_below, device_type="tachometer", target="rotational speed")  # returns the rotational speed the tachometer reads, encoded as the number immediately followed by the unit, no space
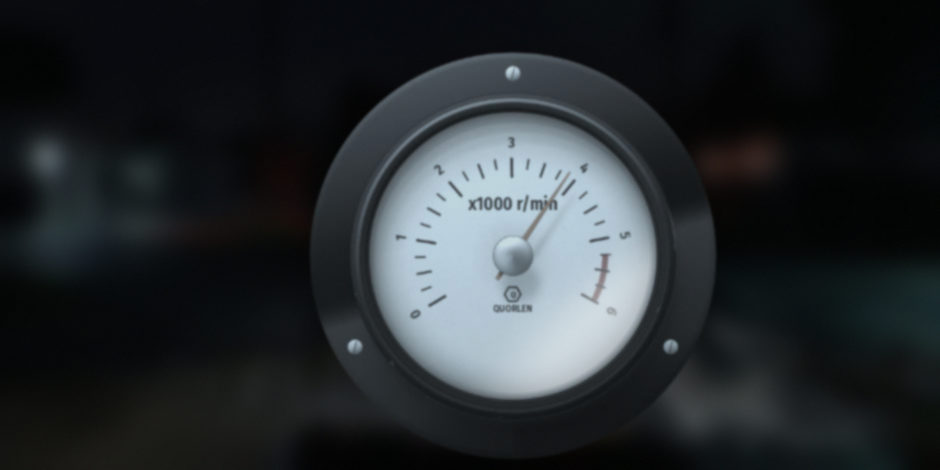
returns 3875rpm
